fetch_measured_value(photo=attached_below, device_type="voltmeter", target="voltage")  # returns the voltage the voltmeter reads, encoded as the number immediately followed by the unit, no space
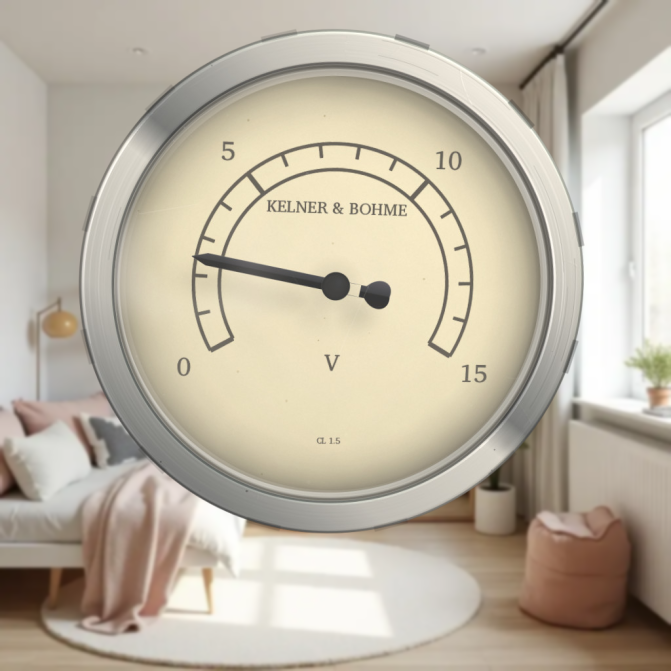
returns 2.5V
